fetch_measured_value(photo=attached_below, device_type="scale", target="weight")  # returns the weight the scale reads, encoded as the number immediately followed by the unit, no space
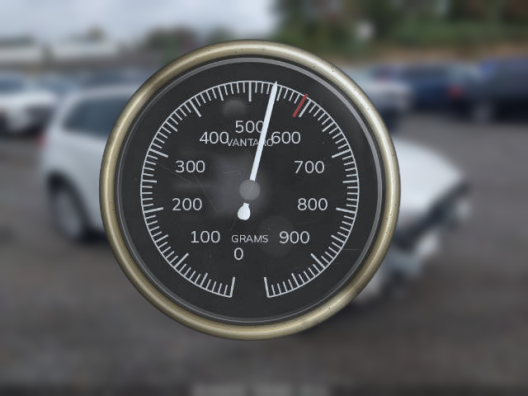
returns 540g
